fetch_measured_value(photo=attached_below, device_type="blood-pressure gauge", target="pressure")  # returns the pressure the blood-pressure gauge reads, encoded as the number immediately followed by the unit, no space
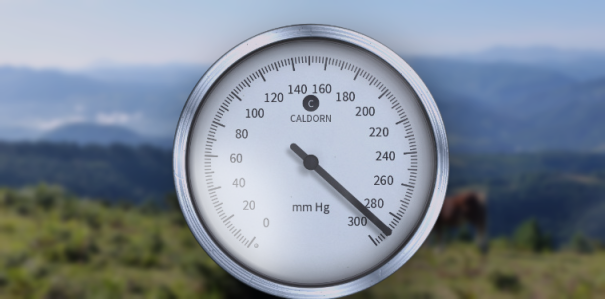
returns 290mmHg
